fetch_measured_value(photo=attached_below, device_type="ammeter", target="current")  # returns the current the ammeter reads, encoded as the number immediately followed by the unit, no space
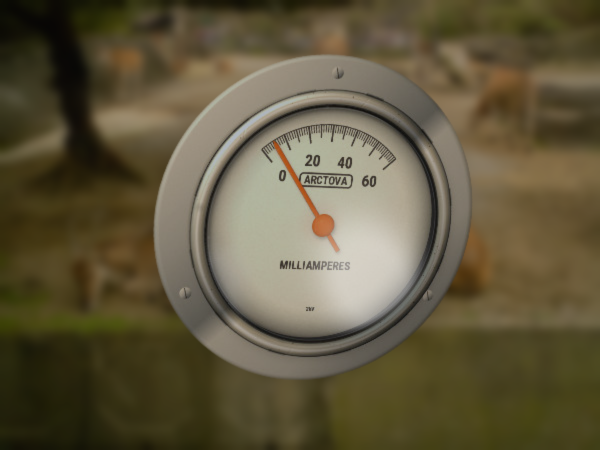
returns 5mA
